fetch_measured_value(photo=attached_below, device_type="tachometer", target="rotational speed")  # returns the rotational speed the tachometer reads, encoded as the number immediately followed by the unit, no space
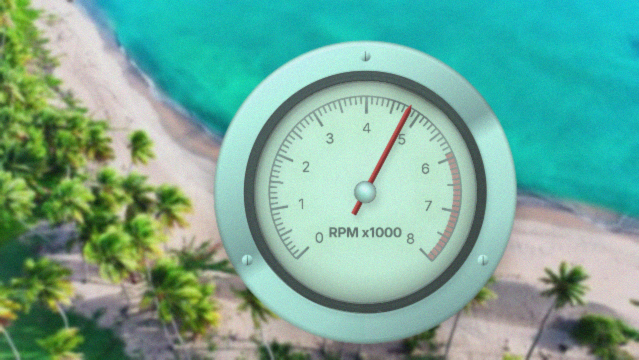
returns 4800rpm
